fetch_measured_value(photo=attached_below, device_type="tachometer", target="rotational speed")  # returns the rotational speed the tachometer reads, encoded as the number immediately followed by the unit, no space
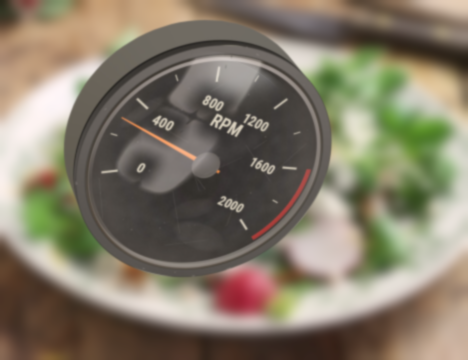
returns 300rpm
